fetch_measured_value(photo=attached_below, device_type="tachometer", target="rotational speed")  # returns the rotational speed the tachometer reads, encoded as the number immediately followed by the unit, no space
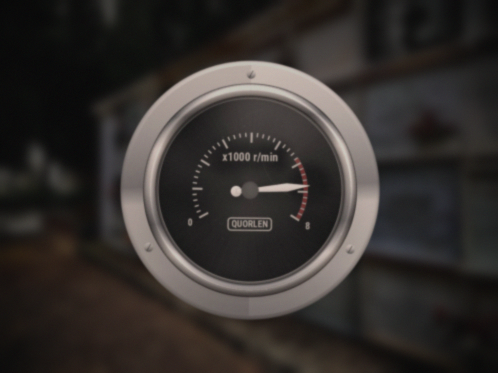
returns 6800rpm
